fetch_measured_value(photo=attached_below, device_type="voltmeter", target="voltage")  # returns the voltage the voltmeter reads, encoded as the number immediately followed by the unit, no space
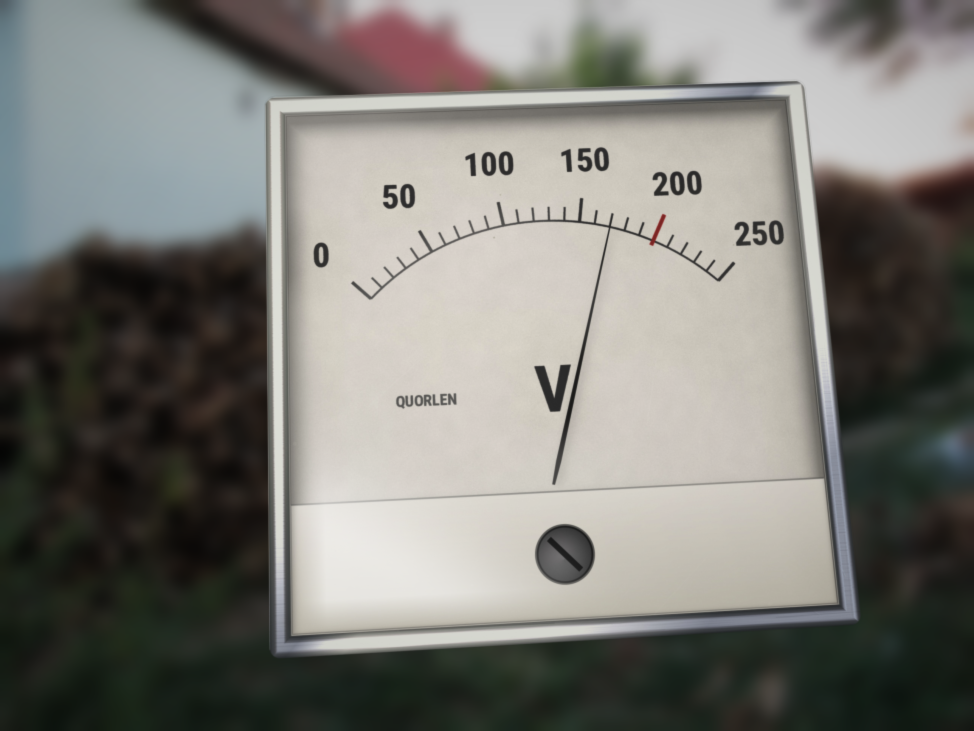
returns 170V
